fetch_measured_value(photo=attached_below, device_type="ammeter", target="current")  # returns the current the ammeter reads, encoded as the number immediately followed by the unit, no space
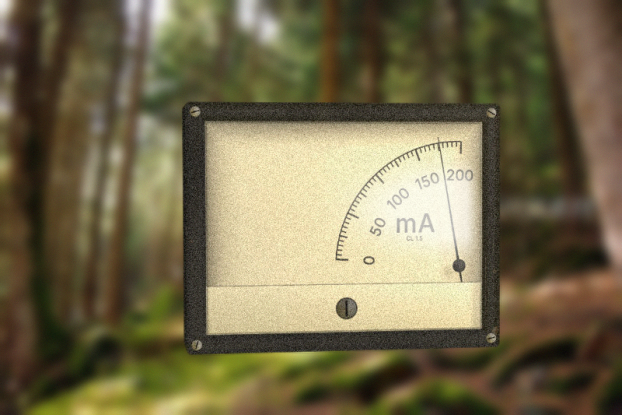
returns 175mA
